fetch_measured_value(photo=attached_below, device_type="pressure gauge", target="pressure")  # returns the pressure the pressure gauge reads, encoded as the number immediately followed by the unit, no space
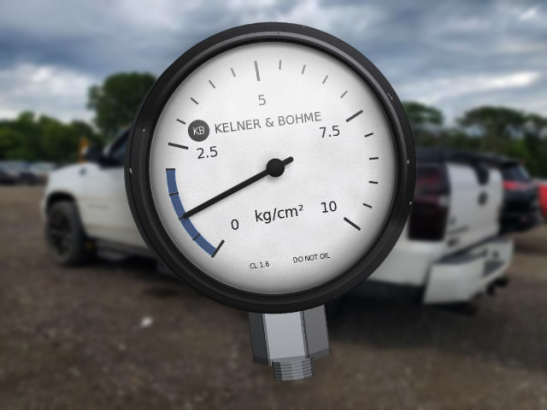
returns 1kg/cm²
